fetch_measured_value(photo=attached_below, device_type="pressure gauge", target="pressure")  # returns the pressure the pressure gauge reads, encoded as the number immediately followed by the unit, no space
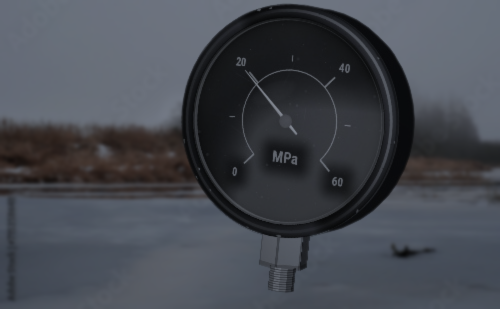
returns 20MPa
